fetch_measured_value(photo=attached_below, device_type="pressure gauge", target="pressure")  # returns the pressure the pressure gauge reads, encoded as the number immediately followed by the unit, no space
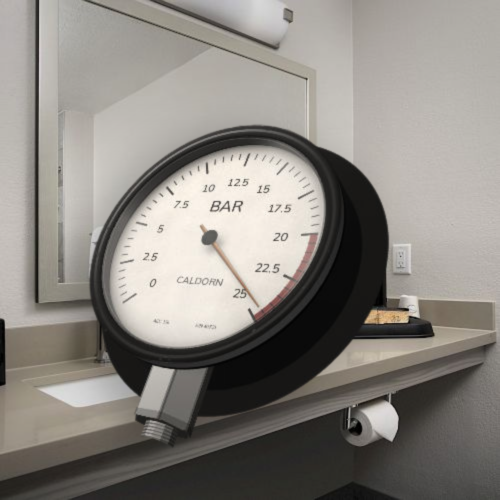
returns 24.5bar
